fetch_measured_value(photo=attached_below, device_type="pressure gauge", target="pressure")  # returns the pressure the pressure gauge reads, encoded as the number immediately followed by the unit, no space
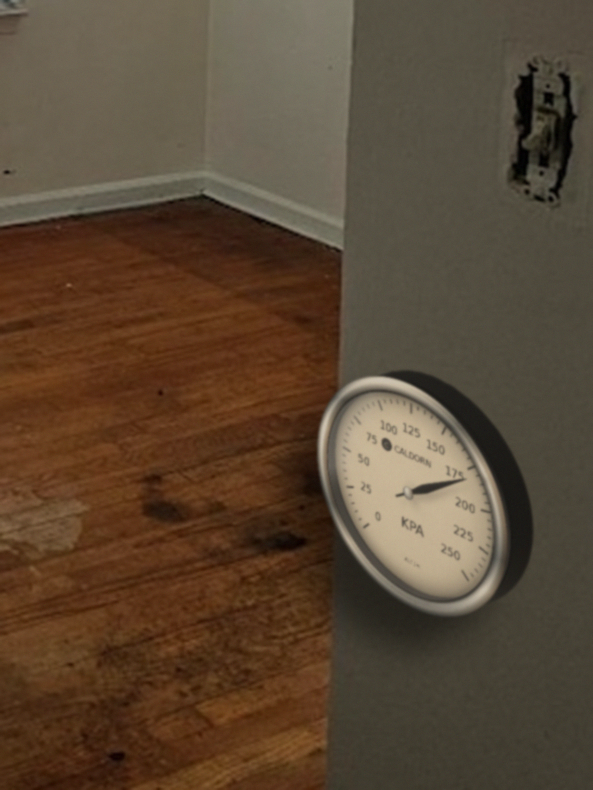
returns 180kPa
